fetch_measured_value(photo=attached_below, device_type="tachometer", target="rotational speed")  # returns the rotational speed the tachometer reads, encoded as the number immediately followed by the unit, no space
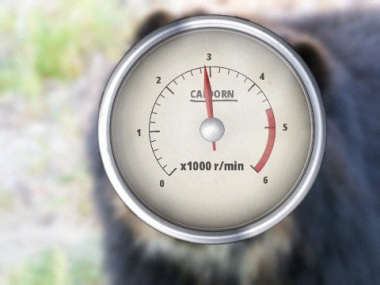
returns 2900rpm
